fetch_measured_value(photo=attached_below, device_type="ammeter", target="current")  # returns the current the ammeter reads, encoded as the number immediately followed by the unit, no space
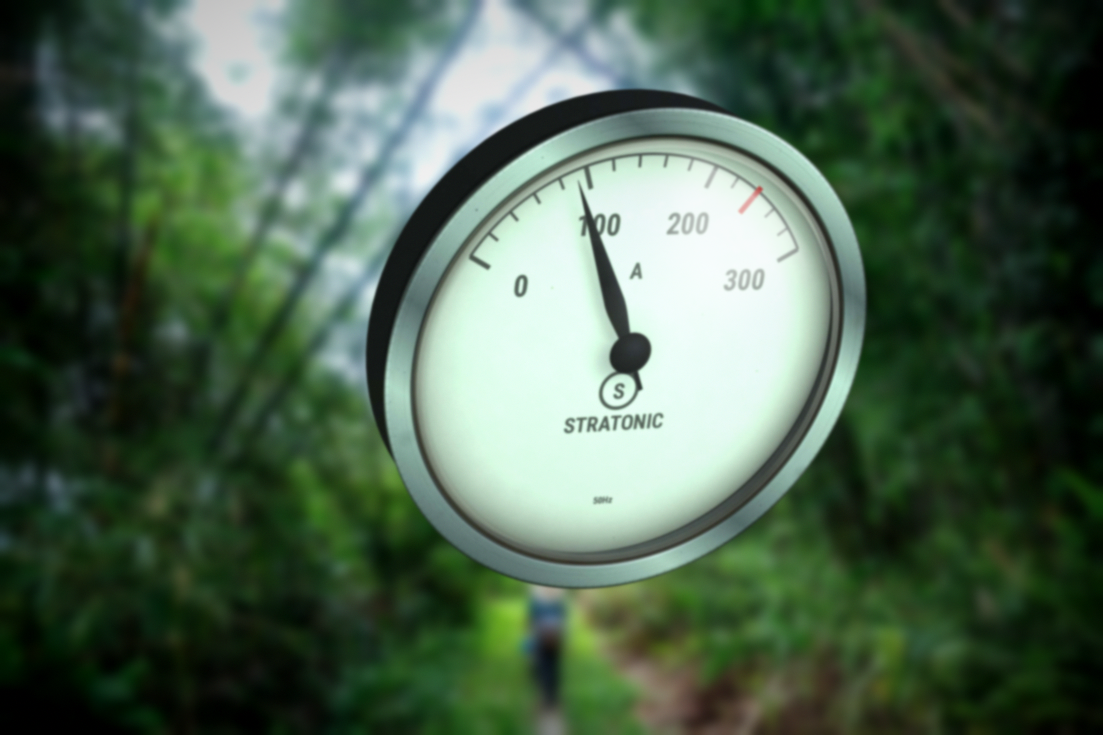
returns 90A
